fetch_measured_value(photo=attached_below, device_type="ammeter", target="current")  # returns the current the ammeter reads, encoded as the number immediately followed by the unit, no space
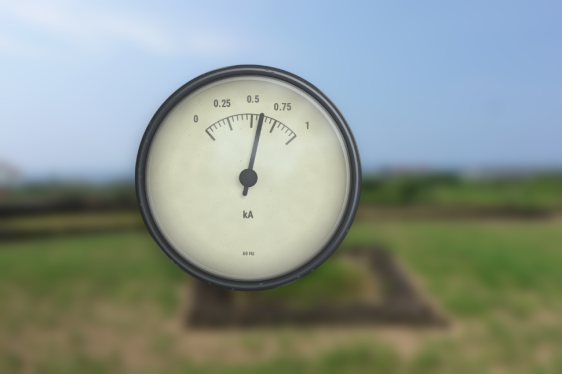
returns 0.6kA
